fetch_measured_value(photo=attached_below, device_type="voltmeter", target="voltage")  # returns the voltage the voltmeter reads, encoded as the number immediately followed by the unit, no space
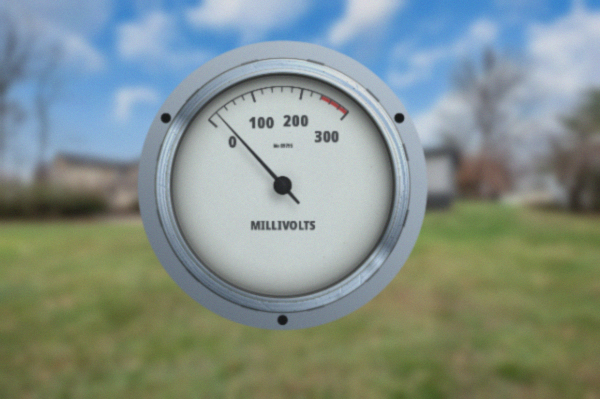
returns 20mV
